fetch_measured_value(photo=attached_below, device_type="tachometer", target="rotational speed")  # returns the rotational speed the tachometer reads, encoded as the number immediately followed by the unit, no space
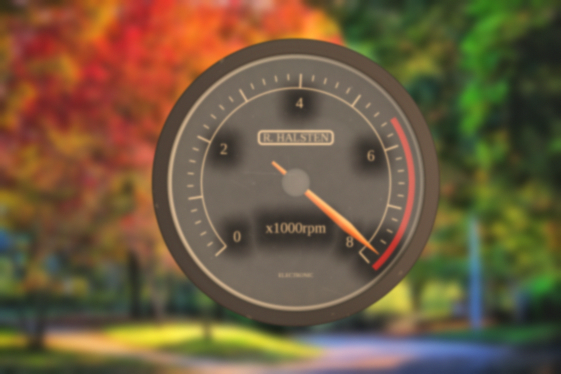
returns 7800rpm
